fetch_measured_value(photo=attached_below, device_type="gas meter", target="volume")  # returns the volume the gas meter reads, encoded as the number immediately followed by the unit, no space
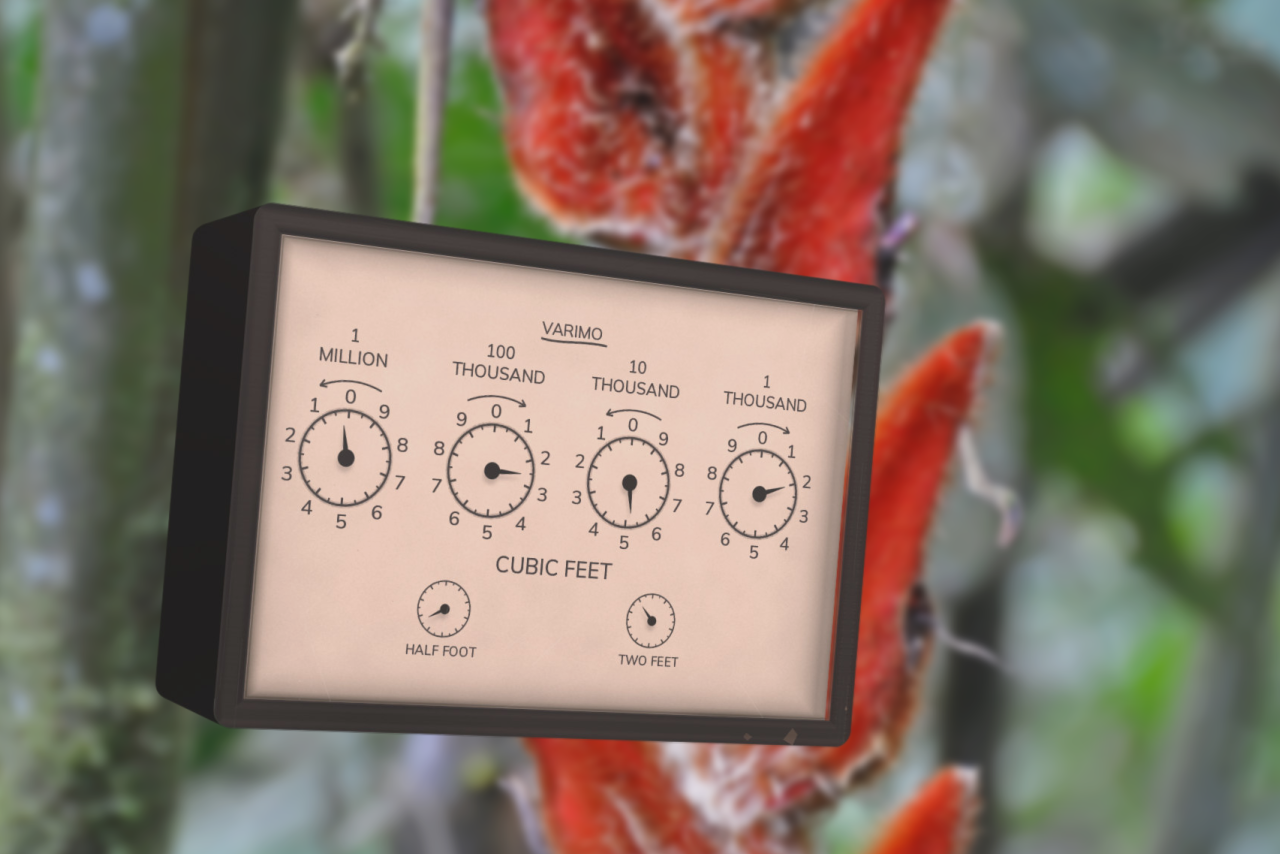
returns 25200ft³
